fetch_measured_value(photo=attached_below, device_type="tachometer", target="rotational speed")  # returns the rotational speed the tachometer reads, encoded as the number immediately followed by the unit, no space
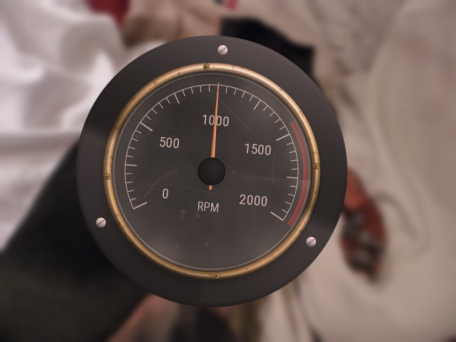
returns 1000rpm
